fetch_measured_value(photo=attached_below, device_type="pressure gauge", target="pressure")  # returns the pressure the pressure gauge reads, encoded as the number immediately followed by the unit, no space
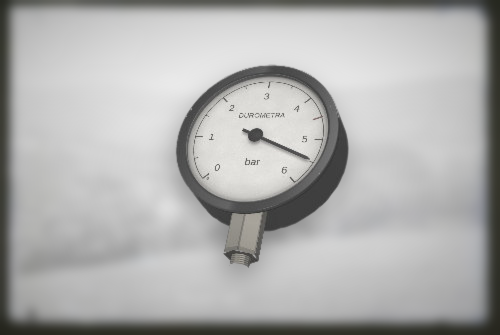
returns 5.5bar
